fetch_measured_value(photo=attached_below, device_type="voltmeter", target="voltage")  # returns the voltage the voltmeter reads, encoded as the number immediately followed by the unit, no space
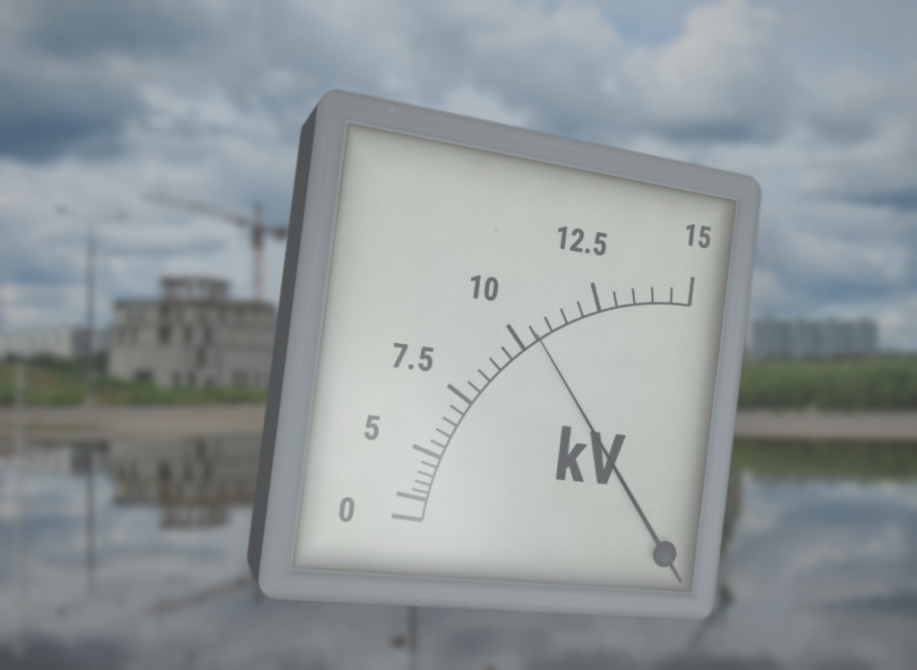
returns 10.5kV
